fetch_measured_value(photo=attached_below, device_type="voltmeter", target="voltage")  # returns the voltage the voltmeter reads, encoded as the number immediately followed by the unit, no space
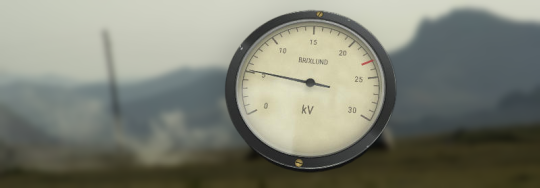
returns 5kV
